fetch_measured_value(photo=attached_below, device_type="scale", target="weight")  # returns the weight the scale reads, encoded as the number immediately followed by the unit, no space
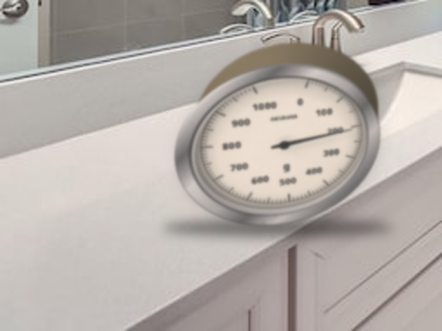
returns 200g
